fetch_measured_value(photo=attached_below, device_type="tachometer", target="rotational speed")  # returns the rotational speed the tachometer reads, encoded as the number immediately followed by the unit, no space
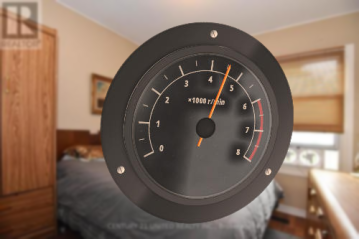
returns 4500rpm
